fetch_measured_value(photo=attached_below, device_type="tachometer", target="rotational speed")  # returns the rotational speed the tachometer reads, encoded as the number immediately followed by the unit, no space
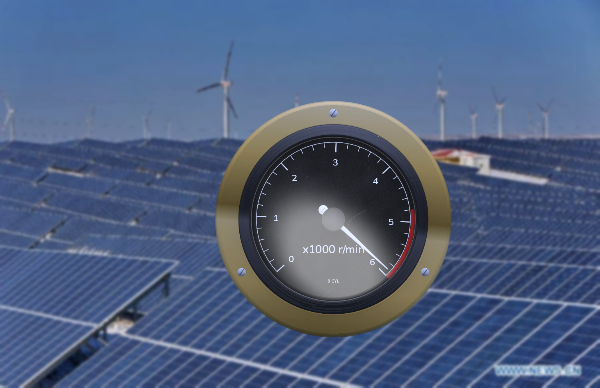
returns 5900rpm
